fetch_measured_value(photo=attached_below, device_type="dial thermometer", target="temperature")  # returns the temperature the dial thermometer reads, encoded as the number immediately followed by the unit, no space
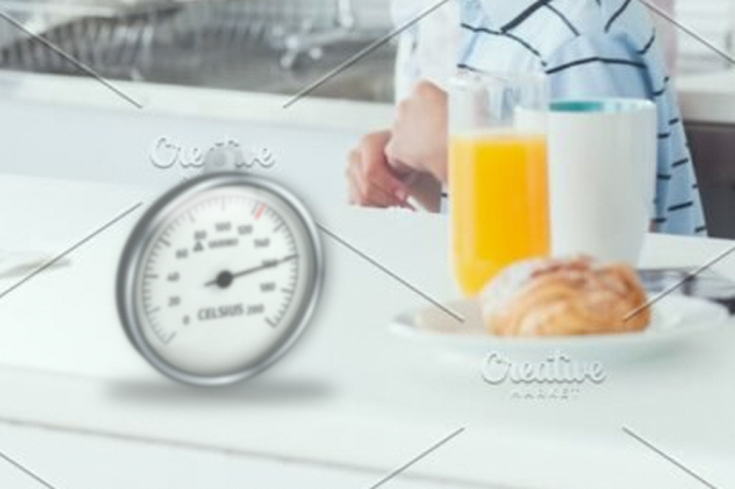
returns 160°C
